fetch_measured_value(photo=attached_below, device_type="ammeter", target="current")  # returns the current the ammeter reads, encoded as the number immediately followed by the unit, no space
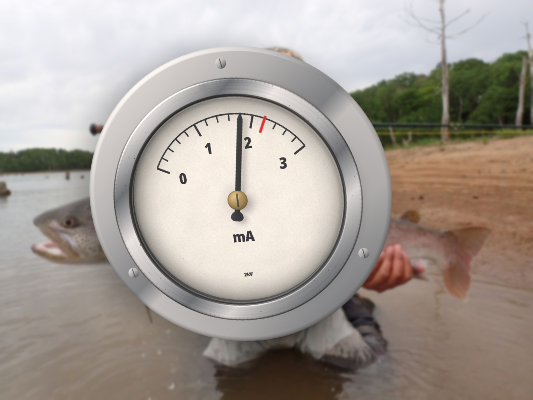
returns 1.8mA
